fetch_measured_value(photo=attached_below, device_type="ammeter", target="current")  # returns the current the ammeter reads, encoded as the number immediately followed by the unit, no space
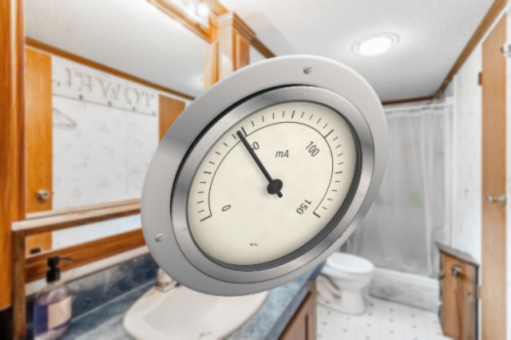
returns 47.5mA
